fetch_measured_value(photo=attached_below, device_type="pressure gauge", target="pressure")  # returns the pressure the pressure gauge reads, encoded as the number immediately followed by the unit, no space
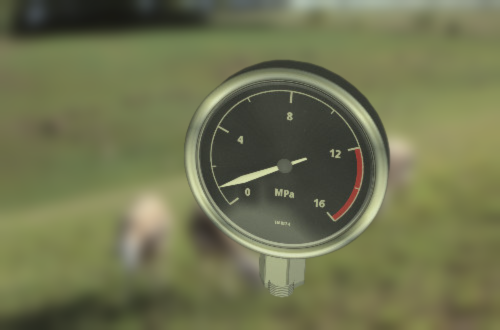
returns 1MPa
